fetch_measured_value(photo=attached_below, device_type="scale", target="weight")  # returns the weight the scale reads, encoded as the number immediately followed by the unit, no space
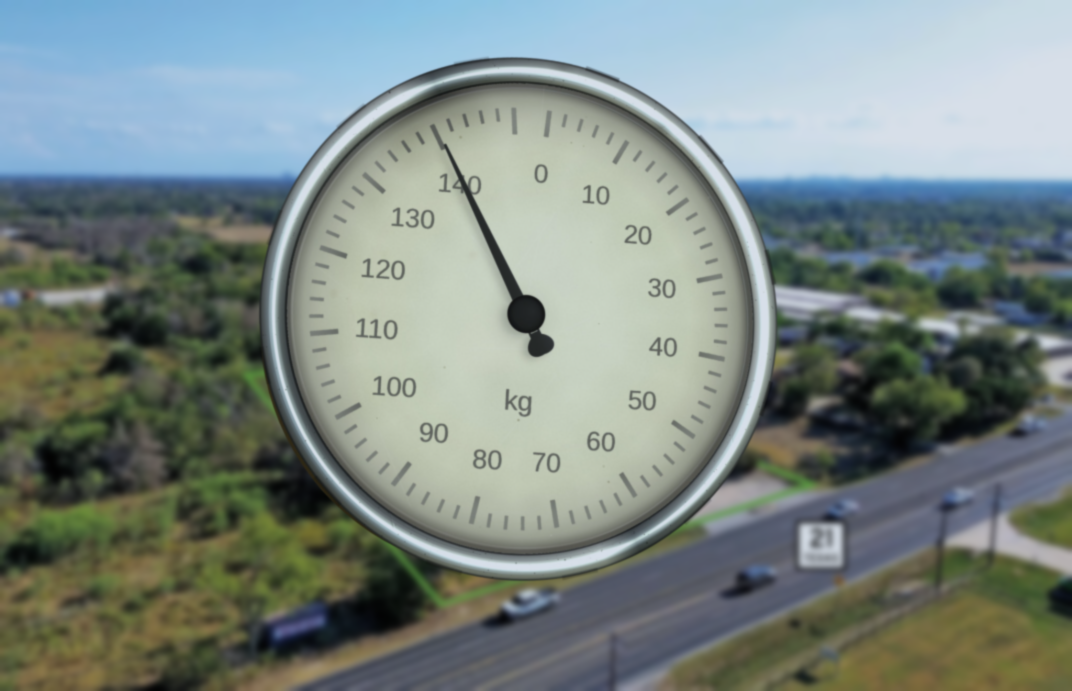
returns 140kg
